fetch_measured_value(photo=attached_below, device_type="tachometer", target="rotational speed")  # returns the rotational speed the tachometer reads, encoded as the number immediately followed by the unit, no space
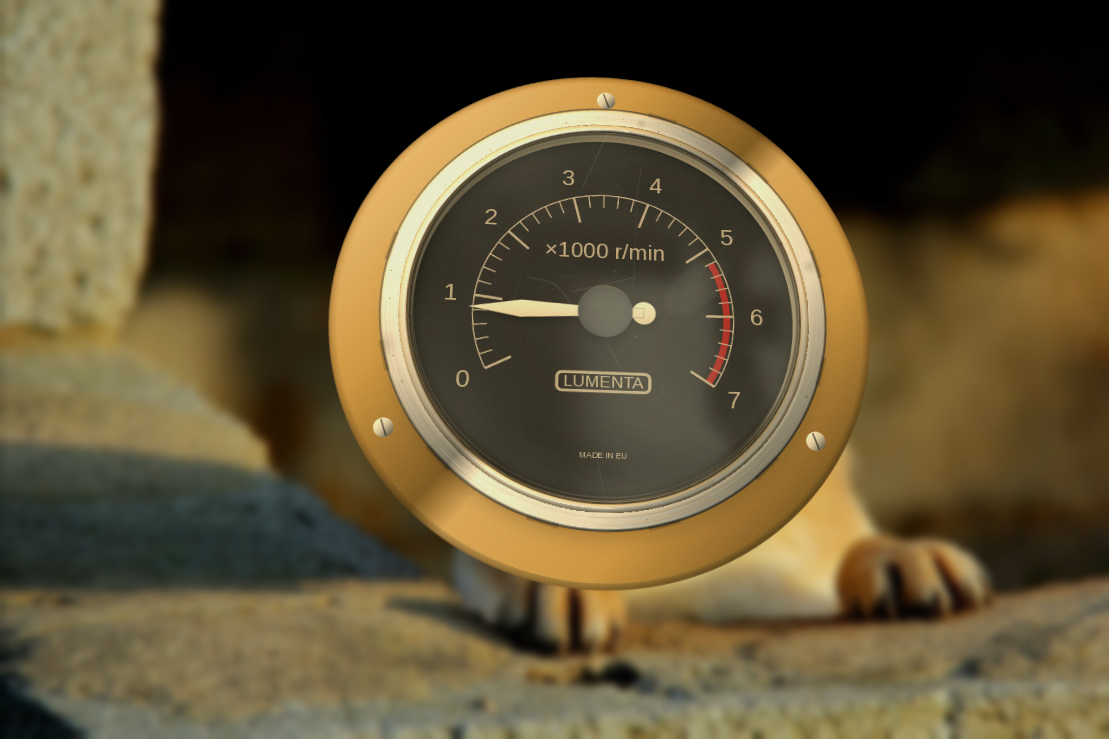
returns 800rpm
